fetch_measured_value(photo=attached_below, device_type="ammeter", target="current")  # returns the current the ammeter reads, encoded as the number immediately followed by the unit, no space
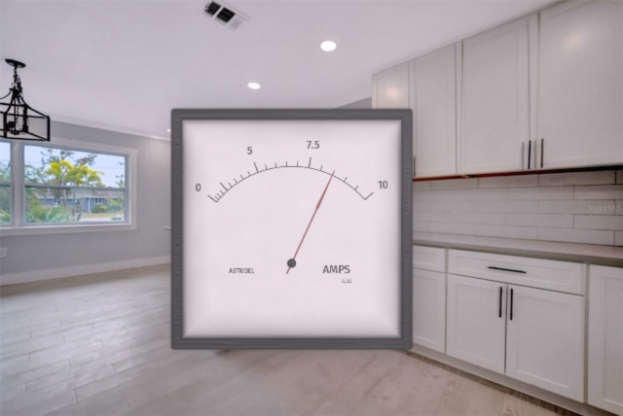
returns 8.5A
